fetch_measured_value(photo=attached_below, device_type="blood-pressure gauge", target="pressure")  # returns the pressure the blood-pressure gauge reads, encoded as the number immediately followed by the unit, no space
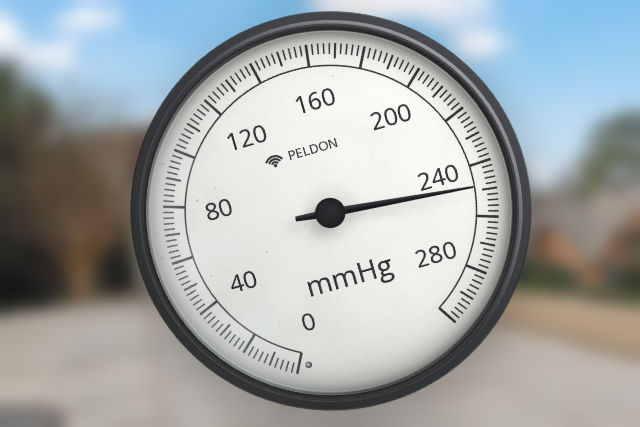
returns 248mmHg
